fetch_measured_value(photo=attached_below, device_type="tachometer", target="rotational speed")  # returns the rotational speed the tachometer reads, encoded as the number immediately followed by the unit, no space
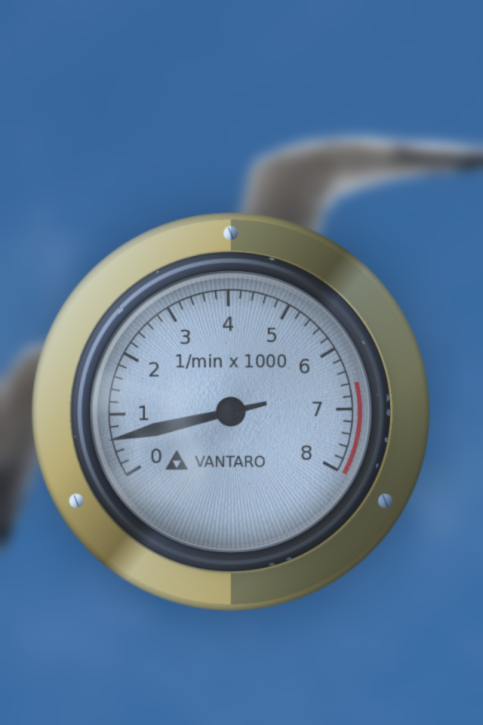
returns 600rpm
